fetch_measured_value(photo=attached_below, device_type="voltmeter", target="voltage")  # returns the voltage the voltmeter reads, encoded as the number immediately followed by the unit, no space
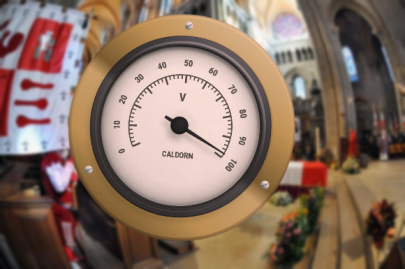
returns 98V
